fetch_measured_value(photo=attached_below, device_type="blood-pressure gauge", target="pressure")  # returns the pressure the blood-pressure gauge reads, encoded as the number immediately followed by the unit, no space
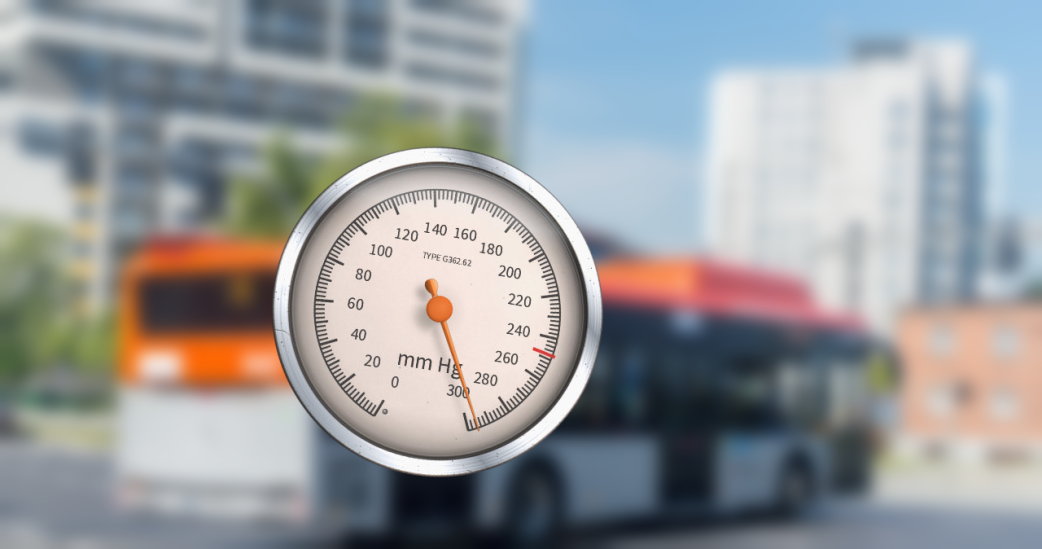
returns 296mmHg
